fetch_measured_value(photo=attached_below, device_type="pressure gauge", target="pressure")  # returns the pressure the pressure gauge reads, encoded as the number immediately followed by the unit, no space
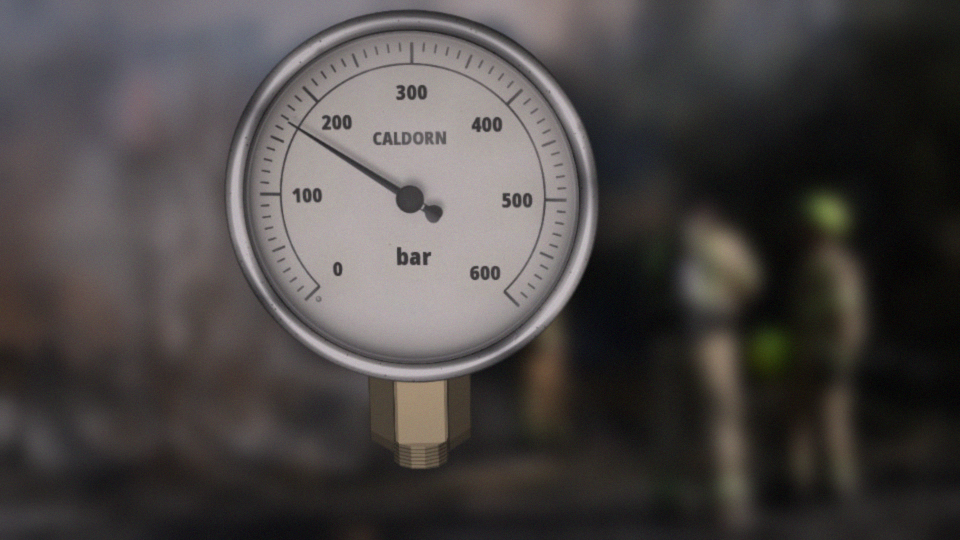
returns 170bar
